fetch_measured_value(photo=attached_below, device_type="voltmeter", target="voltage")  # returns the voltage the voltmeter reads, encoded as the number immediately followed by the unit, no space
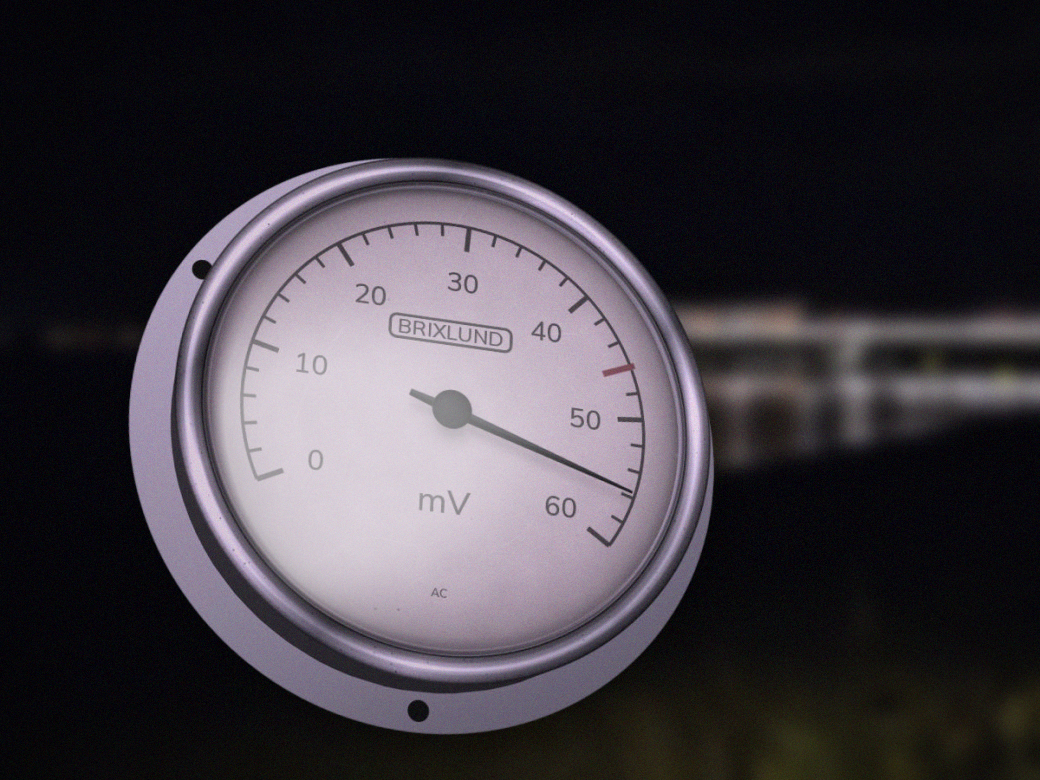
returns 56mV
